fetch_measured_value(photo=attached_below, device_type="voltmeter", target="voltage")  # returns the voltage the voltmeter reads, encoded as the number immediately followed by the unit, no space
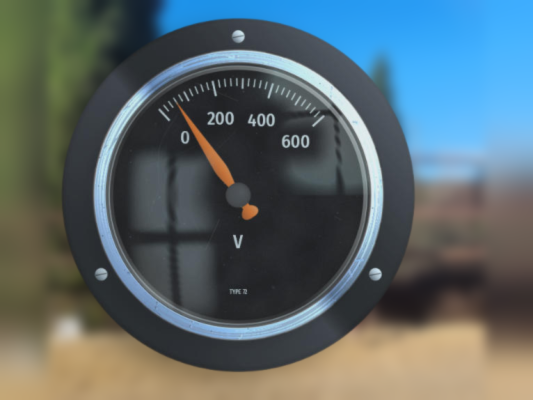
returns 60V
